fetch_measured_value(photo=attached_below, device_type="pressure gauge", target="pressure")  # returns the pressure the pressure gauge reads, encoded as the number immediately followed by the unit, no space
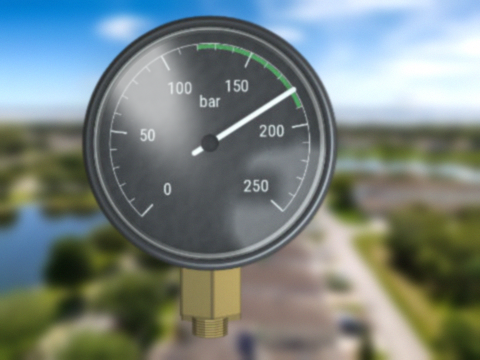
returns 180bar
